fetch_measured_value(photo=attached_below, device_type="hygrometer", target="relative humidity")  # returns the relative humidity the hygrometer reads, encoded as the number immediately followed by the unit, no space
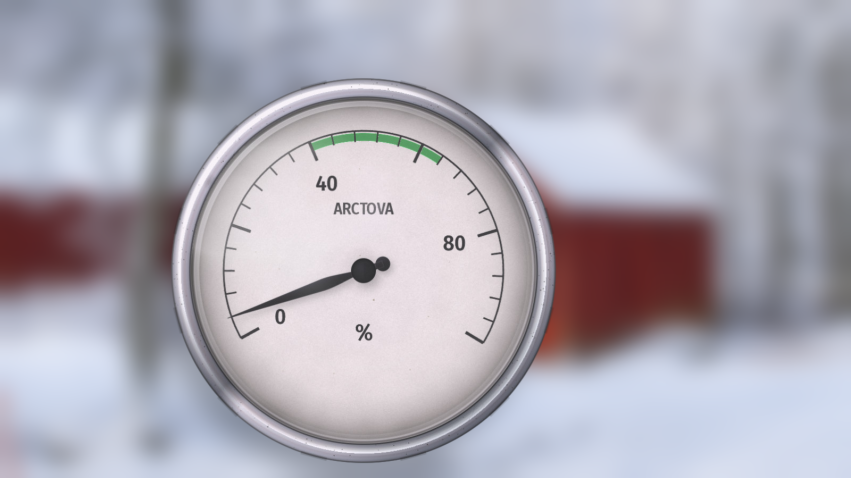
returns 4%
